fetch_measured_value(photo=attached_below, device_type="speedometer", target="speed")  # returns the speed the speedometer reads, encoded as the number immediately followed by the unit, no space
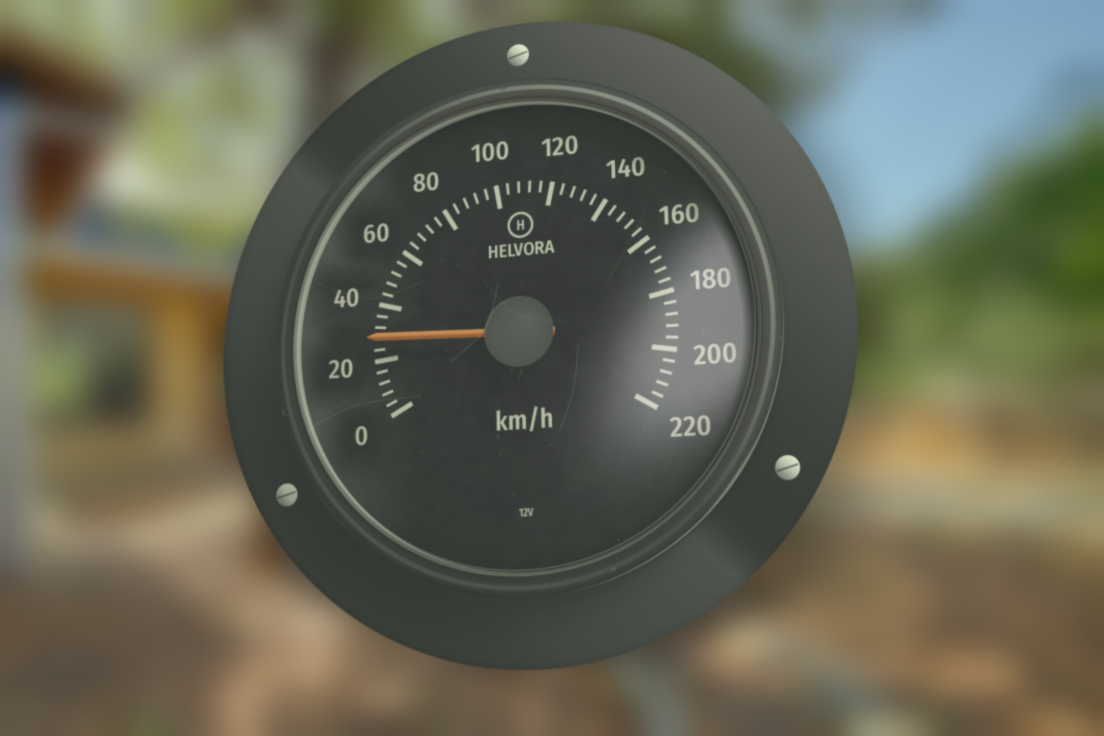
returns 28km/h
